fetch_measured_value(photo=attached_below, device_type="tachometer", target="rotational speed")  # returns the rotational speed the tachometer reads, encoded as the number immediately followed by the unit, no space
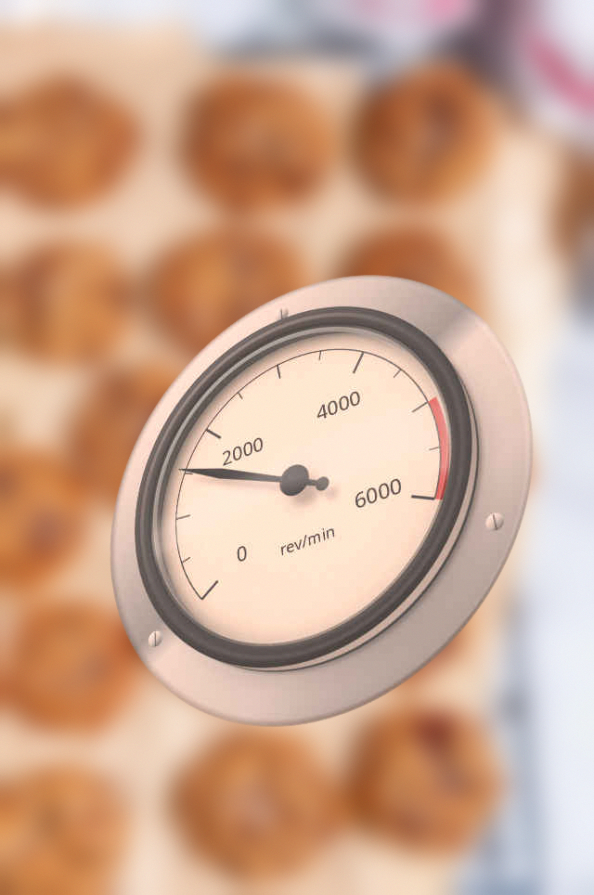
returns 1500rpm
